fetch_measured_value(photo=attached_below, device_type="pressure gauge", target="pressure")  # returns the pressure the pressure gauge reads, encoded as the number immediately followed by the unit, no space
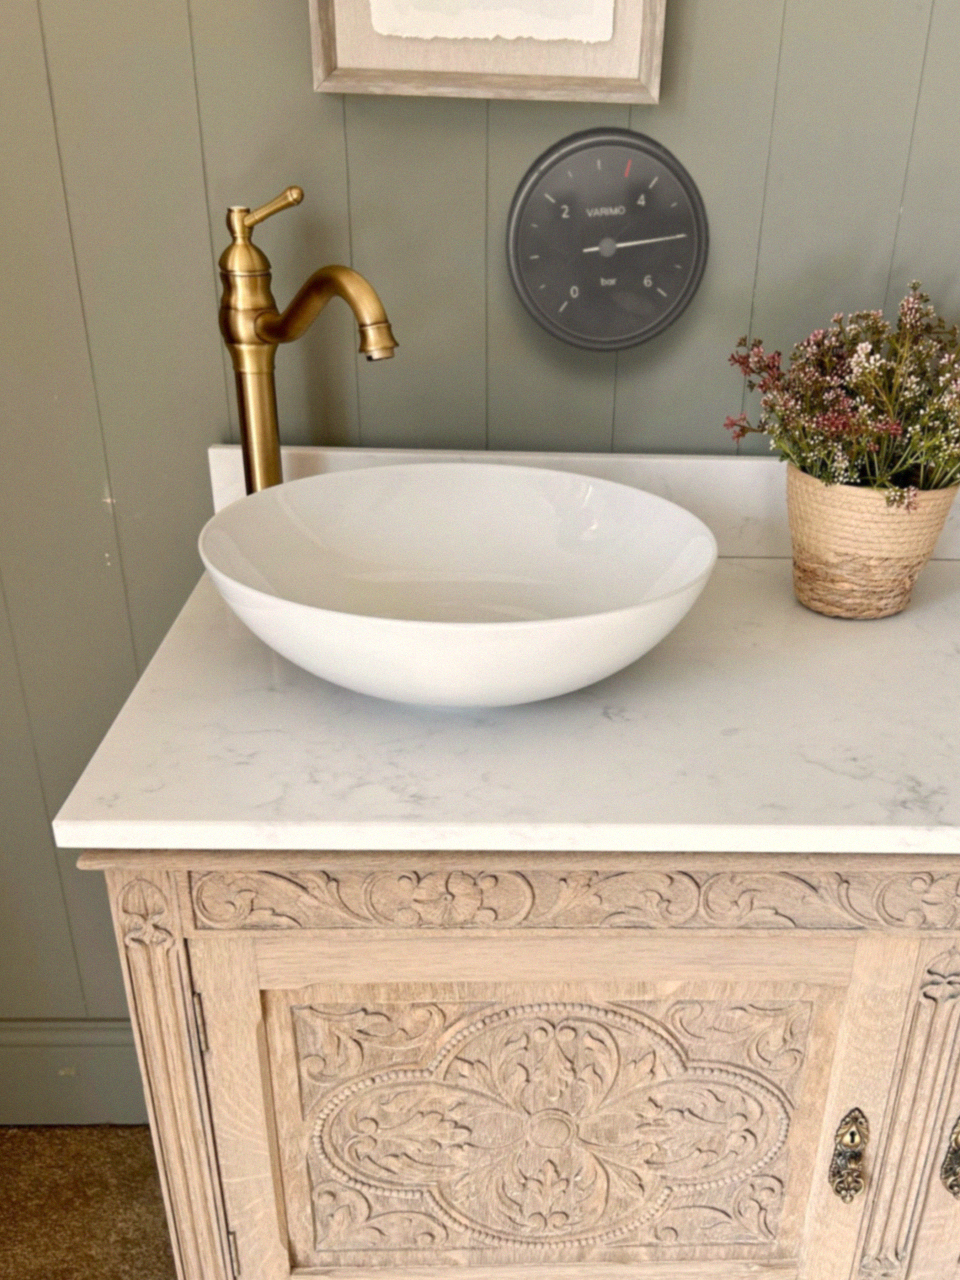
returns 5bar
